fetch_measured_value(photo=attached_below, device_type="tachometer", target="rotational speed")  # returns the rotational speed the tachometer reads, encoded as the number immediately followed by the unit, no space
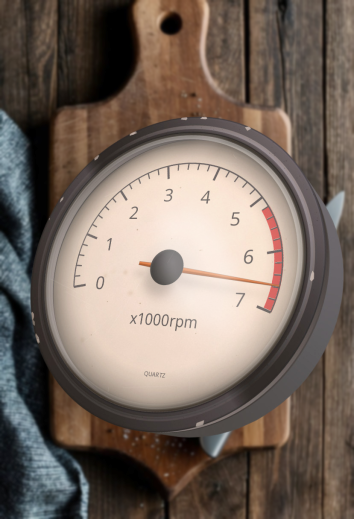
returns 6600rpm
